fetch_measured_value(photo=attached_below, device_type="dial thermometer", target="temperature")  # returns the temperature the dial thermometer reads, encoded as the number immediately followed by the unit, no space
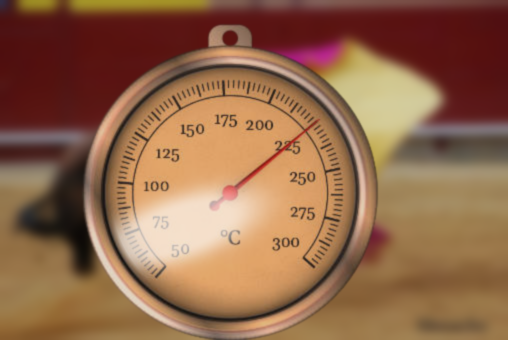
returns 225°C
